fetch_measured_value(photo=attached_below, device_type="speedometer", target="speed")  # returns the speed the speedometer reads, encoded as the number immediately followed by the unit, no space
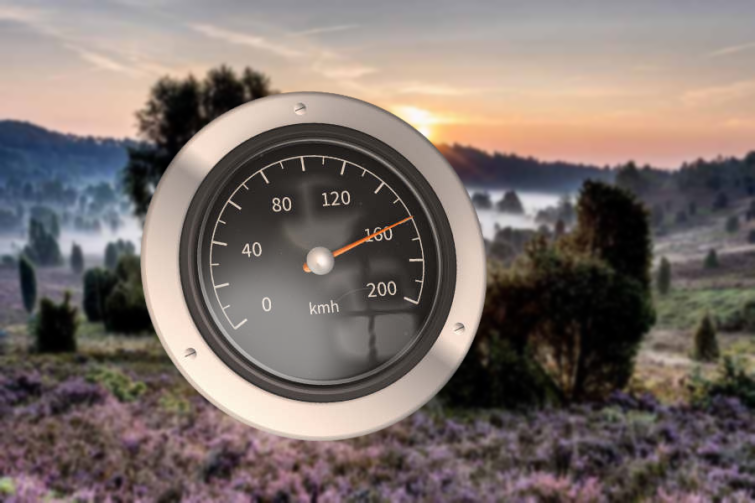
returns 160km/h
